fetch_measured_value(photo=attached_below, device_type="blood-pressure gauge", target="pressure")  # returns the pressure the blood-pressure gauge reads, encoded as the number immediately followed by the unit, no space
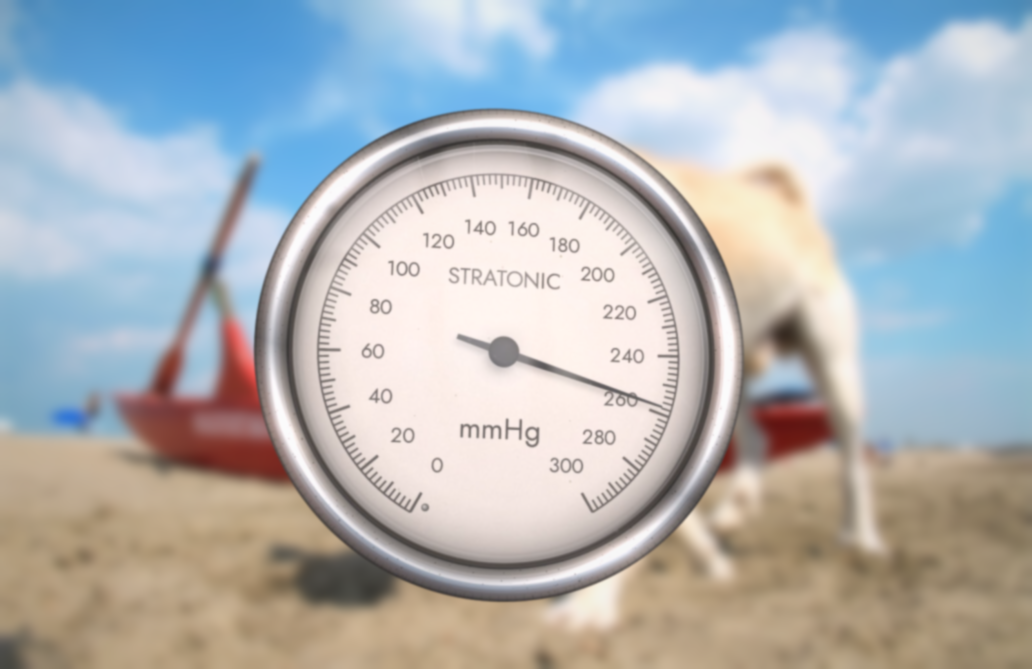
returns 258mmHg
